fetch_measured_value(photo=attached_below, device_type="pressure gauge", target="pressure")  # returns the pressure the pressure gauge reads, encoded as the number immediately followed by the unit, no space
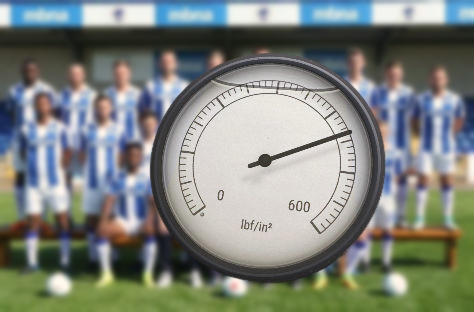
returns 440psi
